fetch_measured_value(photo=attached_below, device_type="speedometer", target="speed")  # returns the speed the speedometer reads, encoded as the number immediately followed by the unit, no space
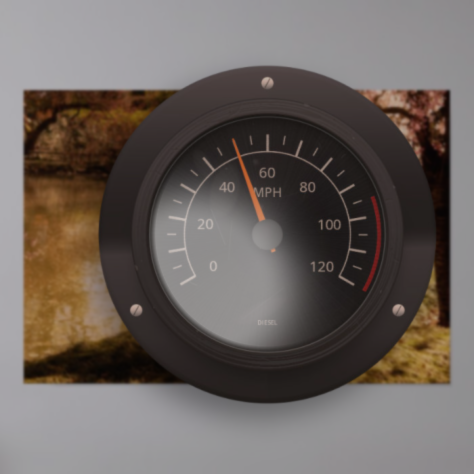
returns 50mph
